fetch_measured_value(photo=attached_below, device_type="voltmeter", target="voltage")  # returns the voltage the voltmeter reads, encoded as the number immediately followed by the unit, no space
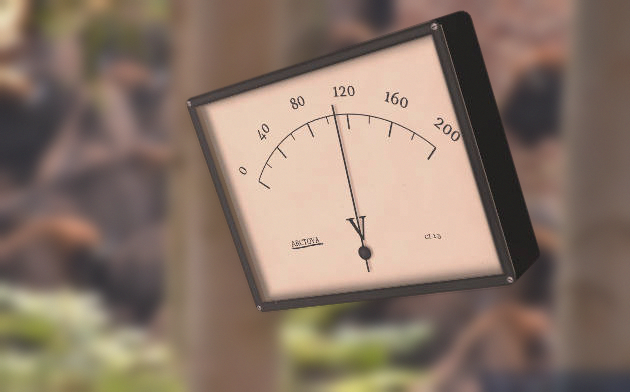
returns 110V
